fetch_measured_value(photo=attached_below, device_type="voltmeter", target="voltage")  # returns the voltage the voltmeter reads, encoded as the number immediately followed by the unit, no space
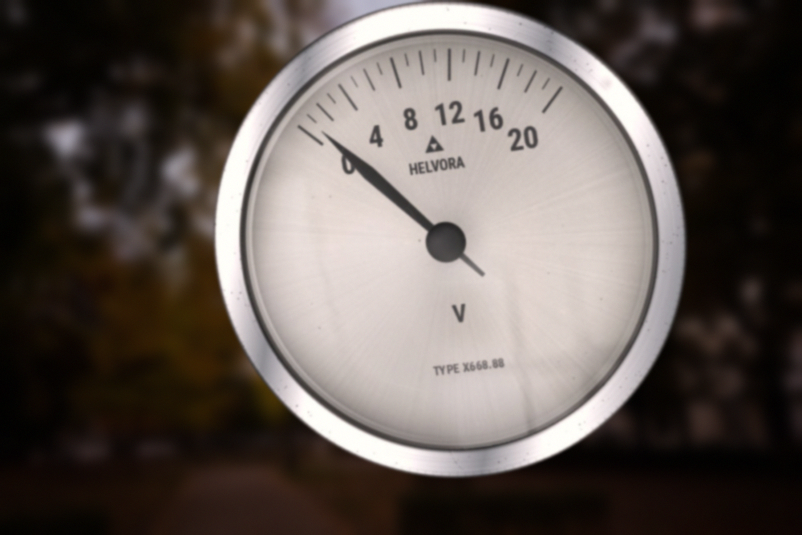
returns 1V
